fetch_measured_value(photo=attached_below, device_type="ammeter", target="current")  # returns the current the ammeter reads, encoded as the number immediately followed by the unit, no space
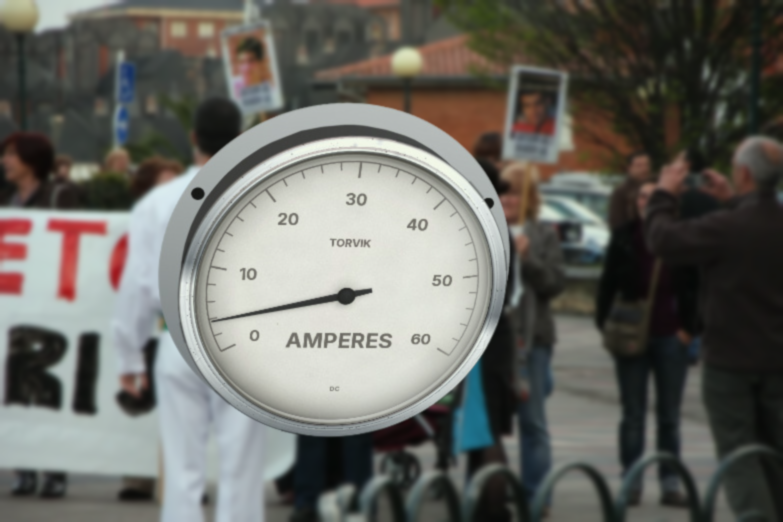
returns 4A
